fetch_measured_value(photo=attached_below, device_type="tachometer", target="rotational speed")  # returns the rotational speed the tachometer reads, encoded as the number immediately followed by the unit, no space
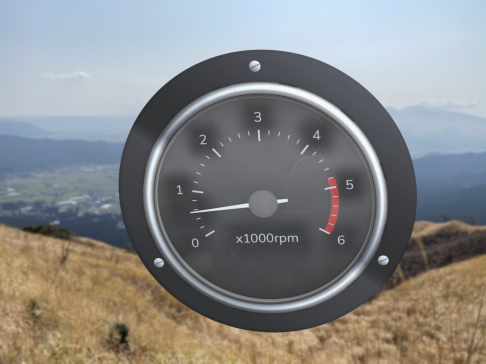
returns 600rpm
